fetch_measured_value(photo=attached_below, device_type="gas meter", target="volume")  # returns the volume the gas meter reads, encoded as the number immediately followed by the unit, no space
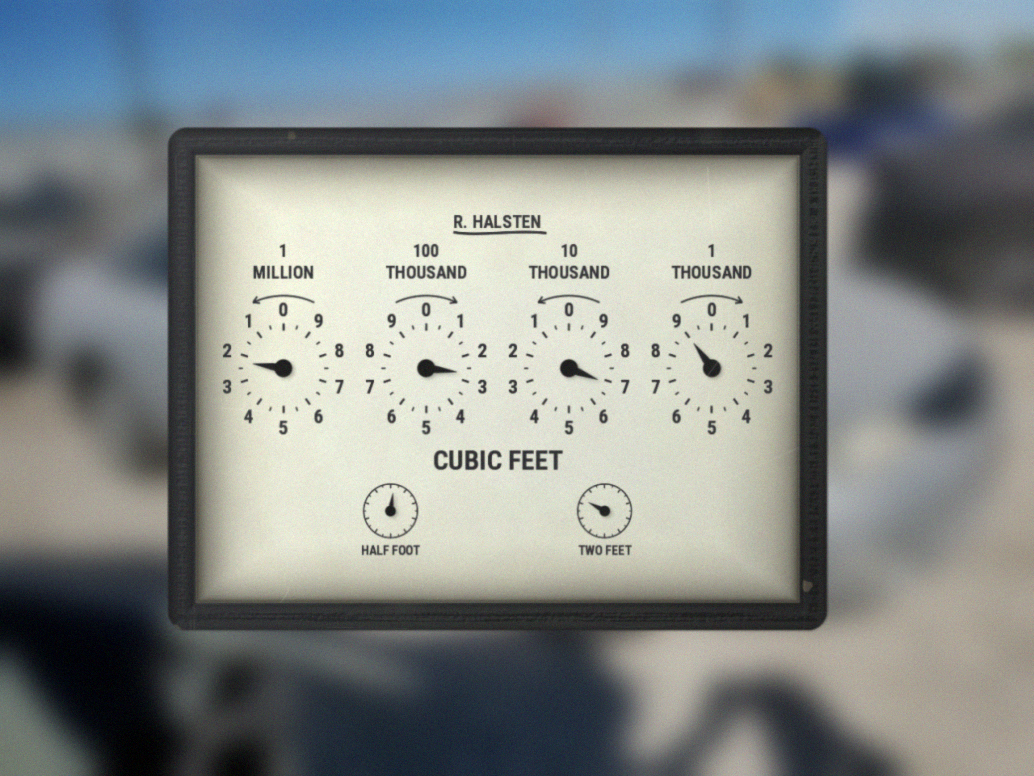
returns 226900ft³
